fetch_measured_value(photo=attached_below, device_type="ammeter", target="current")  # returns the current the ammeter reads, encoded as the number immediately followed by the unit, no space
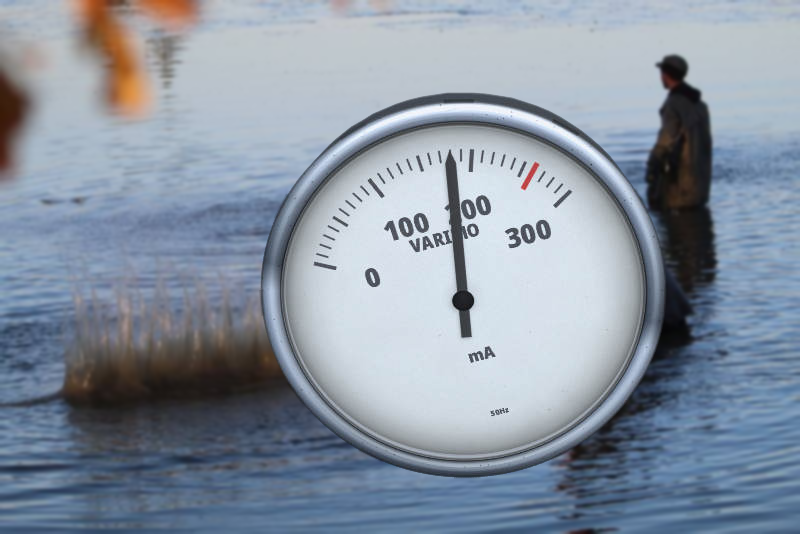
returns 180mA
